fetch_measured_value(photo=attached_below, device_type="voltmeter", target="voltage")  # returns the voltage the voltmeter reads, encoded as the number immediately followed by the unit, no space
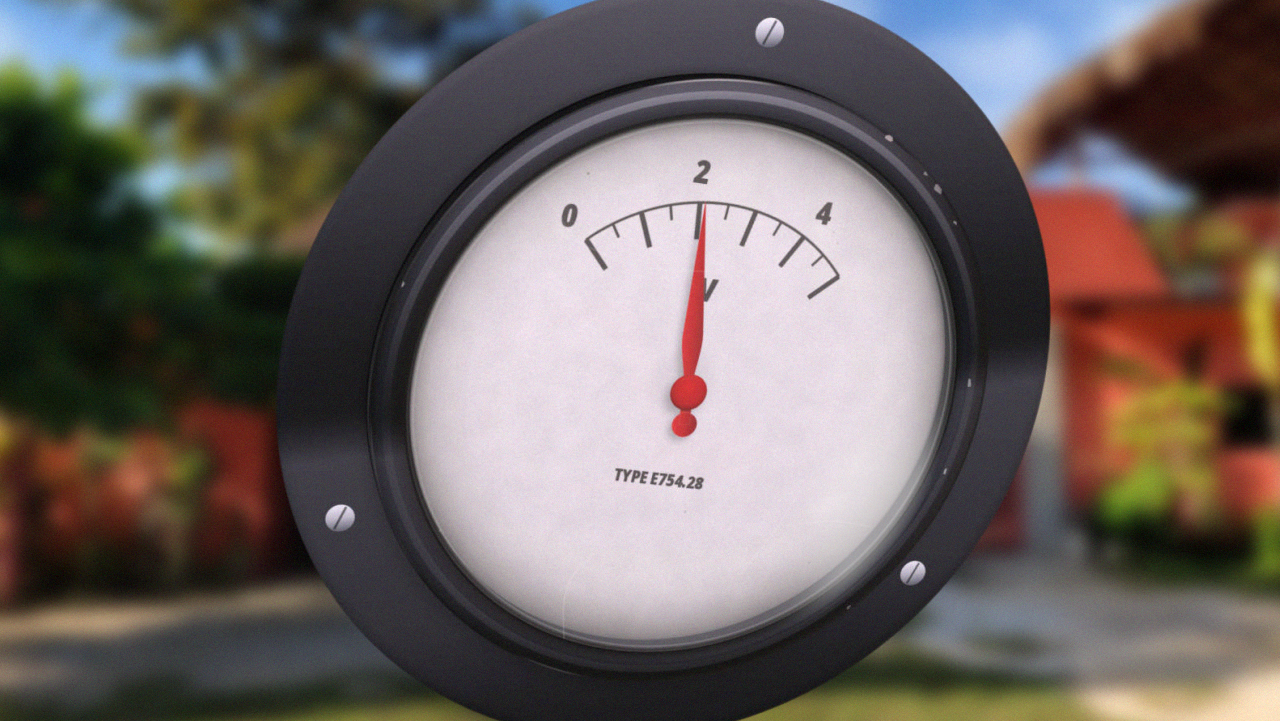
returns 2V
